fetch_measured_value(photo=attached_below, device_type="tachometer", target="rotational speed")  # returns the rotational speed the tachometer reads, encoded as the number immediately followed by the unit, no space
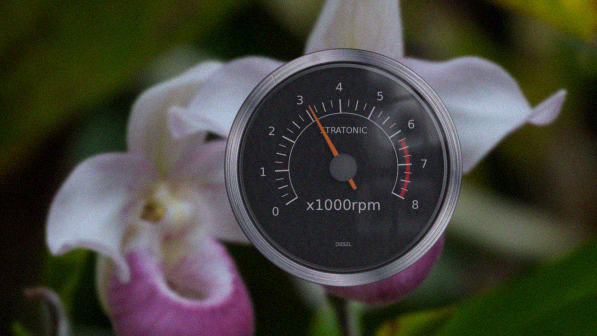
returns 3125rpm
